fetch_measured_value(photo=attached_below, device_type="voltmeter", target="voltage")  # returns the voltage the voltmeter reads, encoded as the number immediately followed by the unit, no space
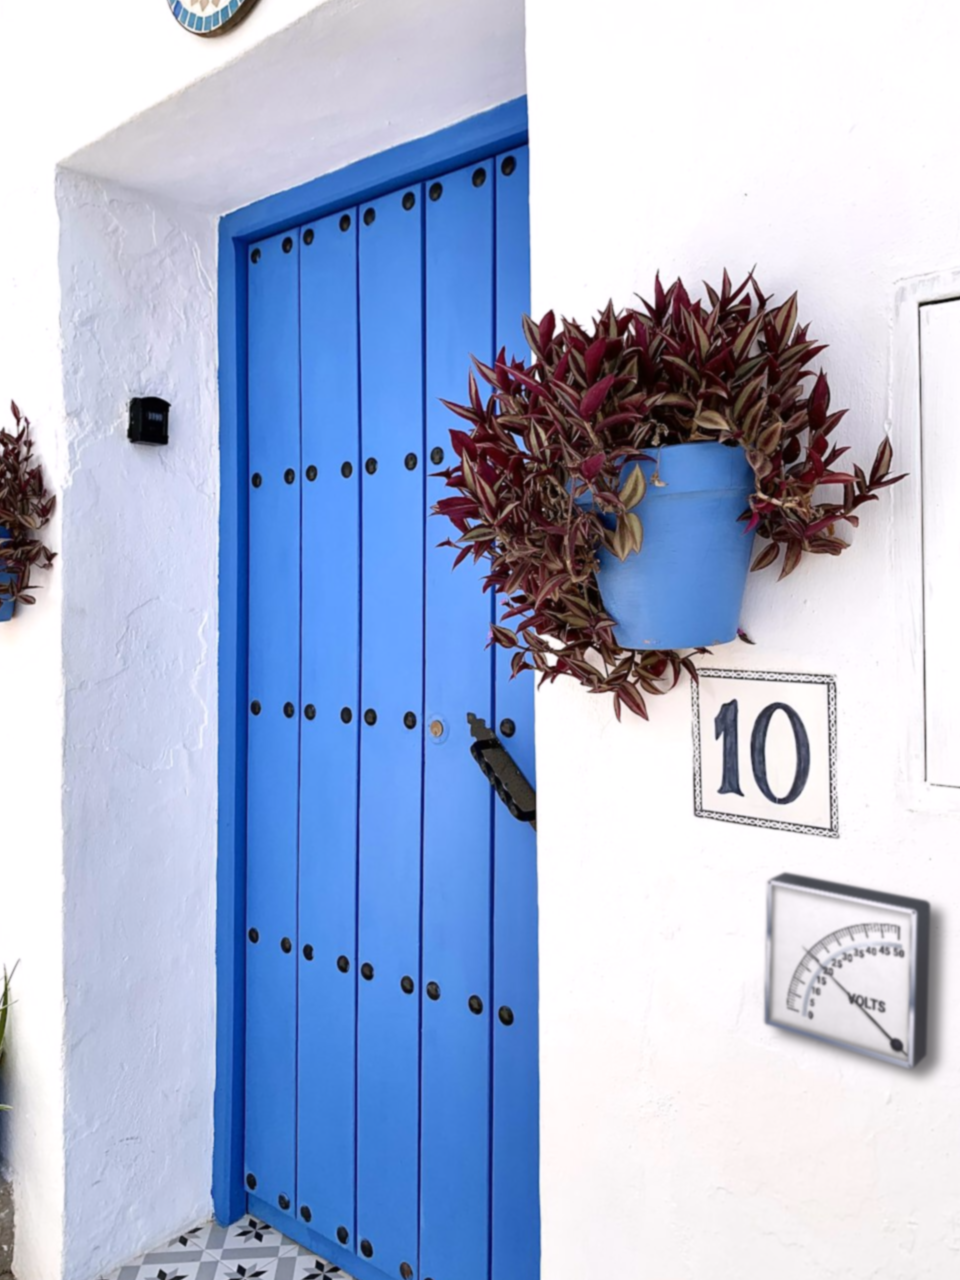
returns 20V
